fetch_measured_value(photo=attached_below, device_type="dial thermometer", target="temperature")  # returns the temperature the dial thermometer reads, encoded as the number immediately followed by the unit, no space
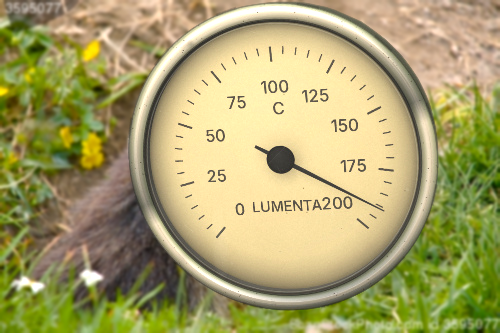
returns 190°C
